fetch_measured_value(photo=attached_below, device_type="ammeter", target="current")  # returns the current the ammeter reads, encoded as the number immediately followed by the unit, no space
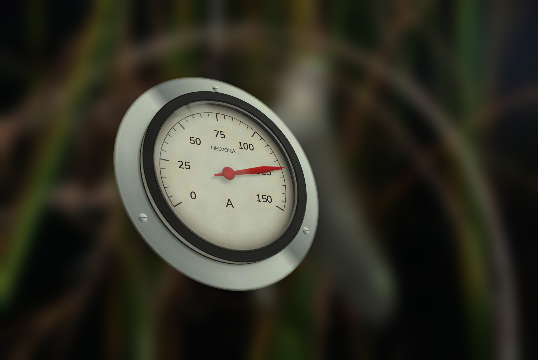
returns 125A
